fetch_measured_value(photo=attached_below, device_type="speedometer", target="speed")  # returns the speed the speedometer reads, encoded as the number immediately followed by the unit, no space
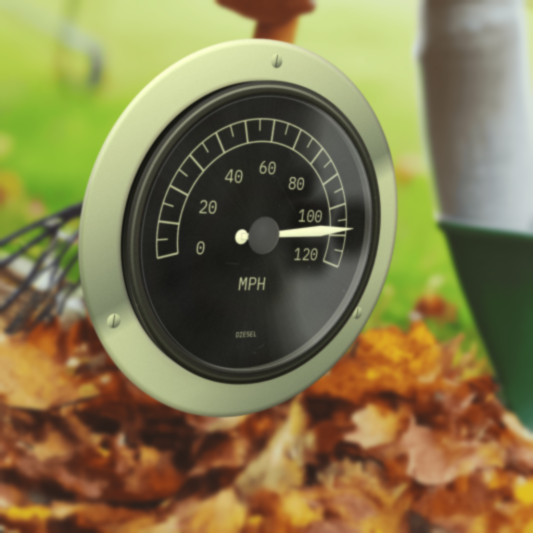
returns 107.5mph
